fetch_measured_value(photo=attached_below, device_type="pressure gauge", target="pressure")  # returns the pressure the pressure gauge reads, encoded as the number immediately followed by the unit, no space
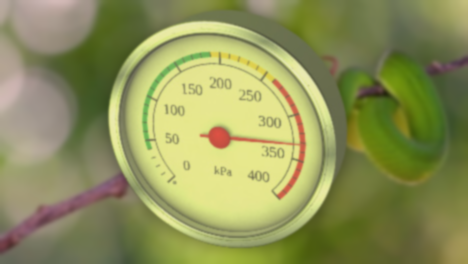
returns 330kPa
